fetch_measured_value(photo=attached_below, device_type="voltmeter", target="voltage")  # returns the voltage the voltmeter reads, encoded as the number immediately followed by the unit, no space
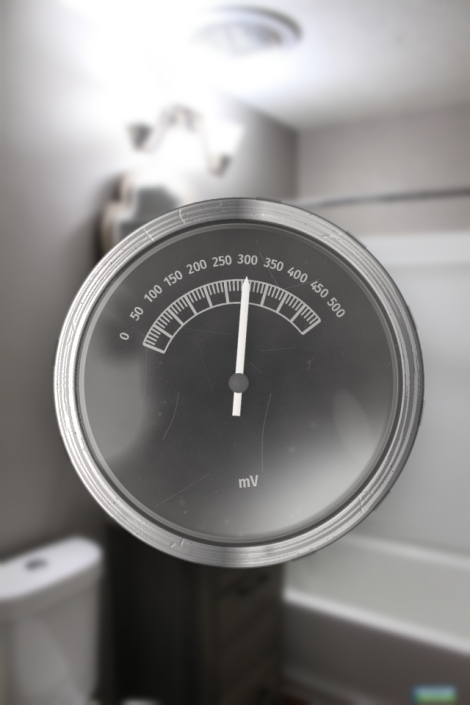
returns 300mV
